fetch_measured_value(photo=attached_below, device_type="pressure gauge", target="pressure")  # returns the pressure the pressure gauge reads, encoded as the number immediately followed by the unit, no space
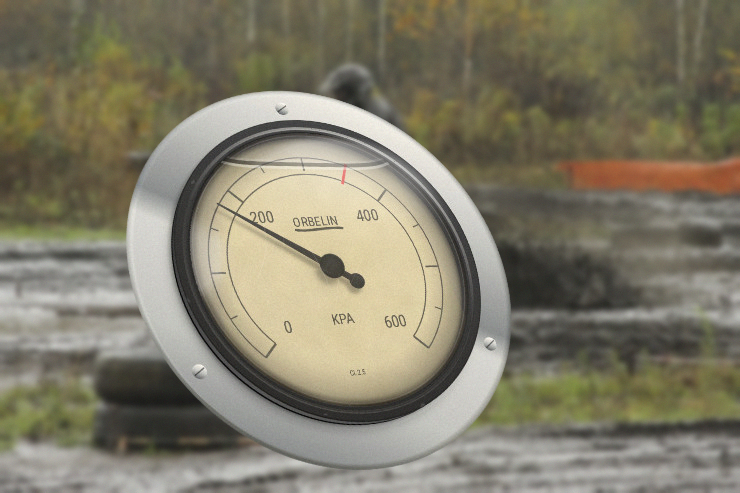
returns 175kPa
